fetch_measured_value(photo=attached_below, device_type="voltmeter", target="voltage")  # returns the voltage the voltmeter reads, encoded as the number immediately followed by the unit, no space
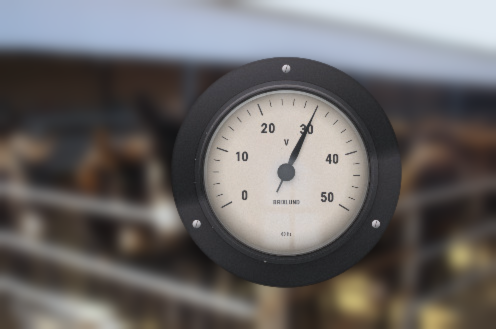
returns 30V
